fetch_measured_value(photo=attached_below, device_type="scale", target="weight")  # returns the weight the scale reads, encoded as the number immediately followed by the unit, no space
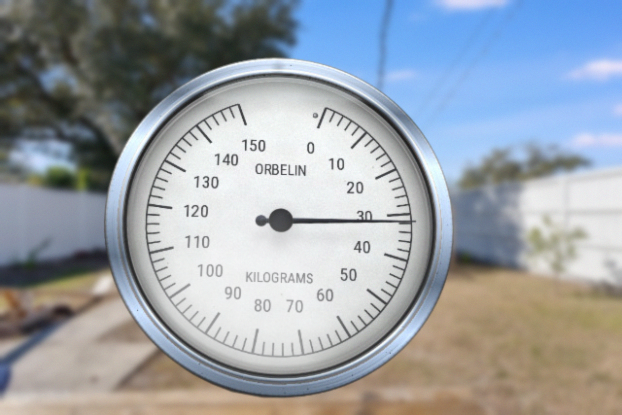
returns 32kg
